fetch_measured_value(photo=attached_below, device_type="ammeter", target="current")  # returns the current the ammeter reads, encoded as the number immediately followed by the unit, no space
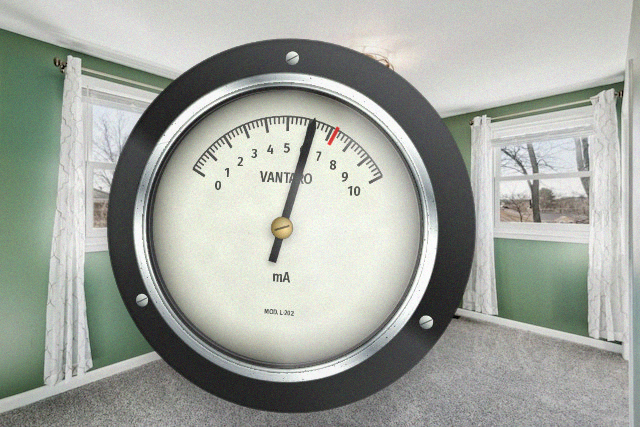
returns 6.2mA
